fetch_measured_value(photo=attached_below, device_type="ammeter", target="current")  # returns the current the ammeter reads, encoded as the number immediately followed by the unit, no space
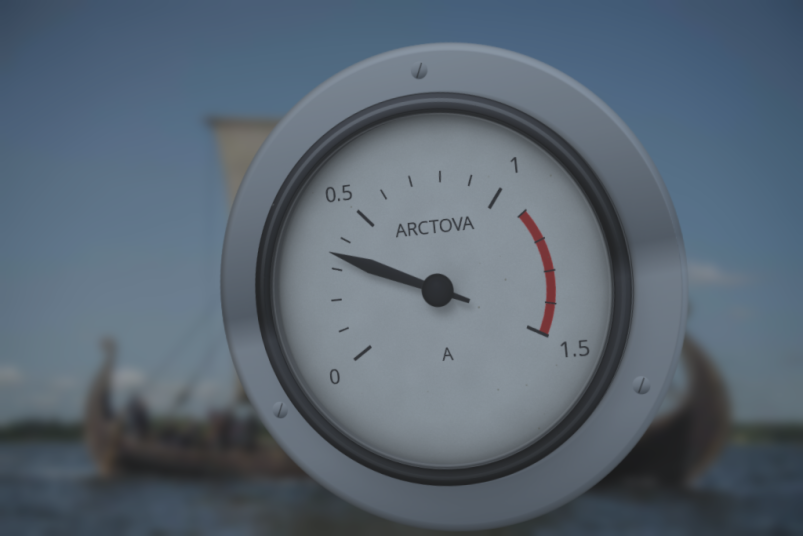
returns 0.35A
